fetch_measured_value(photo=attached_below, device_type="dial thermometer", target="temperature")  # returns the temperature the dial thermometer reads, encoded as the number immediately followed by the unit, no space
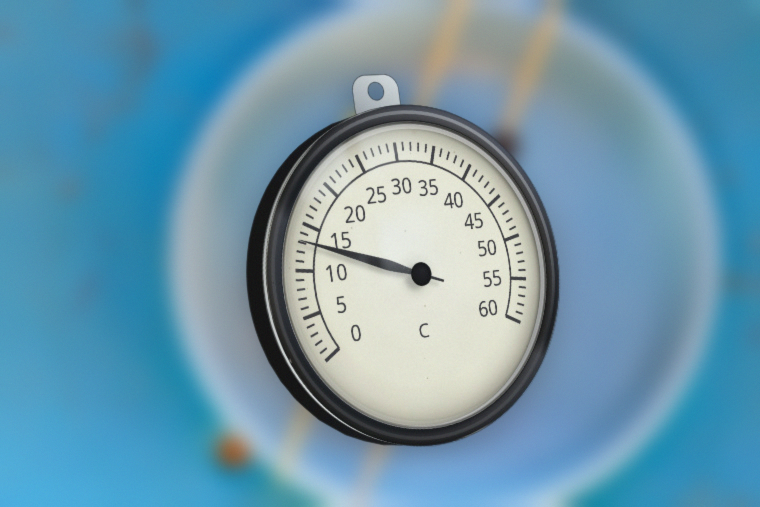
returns 13°C
